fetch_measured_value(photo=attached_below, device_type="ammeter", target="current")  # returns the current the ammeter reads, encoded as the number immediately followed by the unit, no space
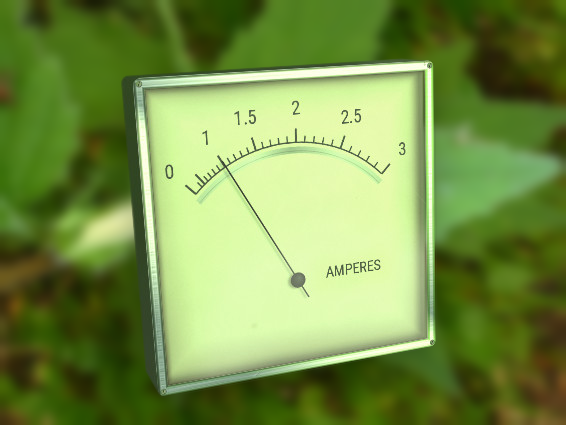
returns 1A
